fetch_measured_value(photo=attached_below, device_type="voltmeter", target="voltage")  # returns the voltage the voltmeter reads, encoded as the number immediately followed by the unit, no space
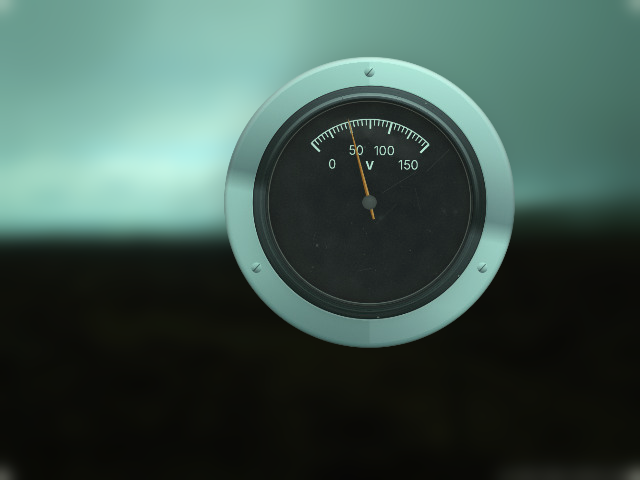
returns 50V
